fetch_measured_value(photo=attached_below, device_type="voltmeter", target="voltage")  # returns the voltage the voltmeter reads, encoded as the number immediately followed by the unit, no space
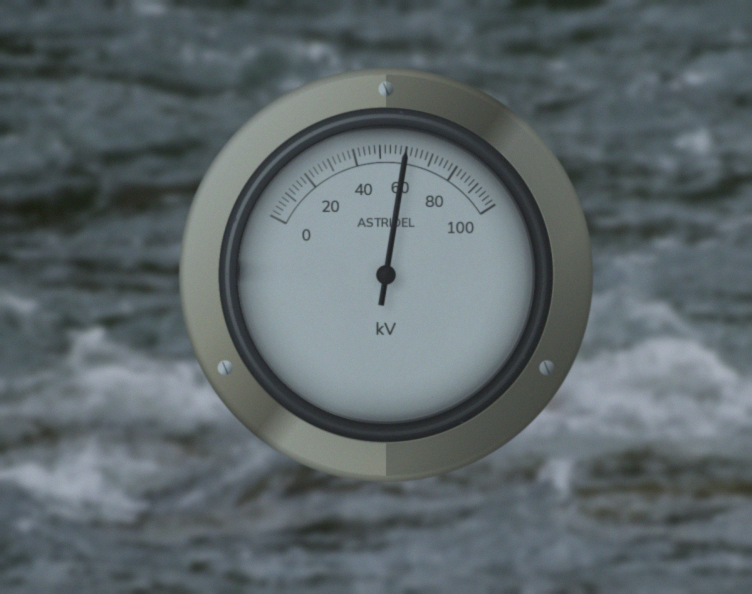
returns 60kV
